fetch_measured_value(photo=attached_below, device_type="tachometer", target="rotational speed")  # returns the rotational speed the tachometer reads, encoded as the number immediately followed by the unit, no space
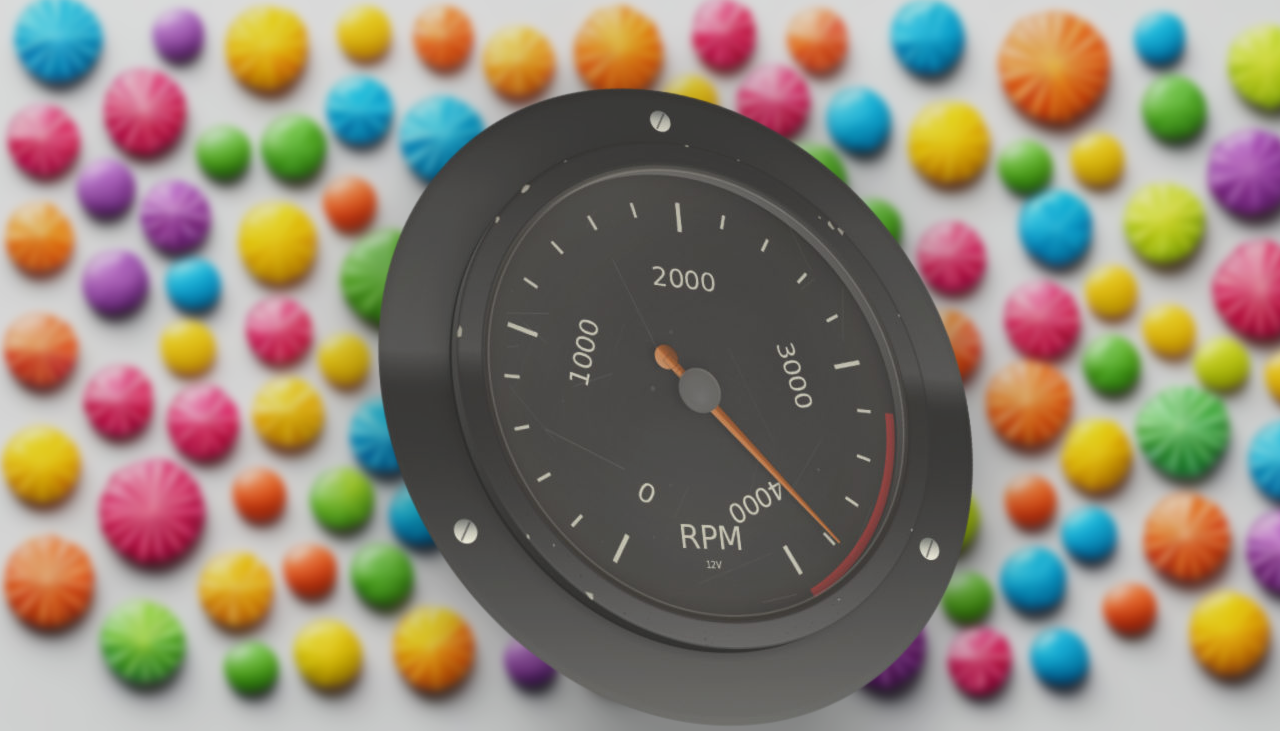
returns 3800rpm
